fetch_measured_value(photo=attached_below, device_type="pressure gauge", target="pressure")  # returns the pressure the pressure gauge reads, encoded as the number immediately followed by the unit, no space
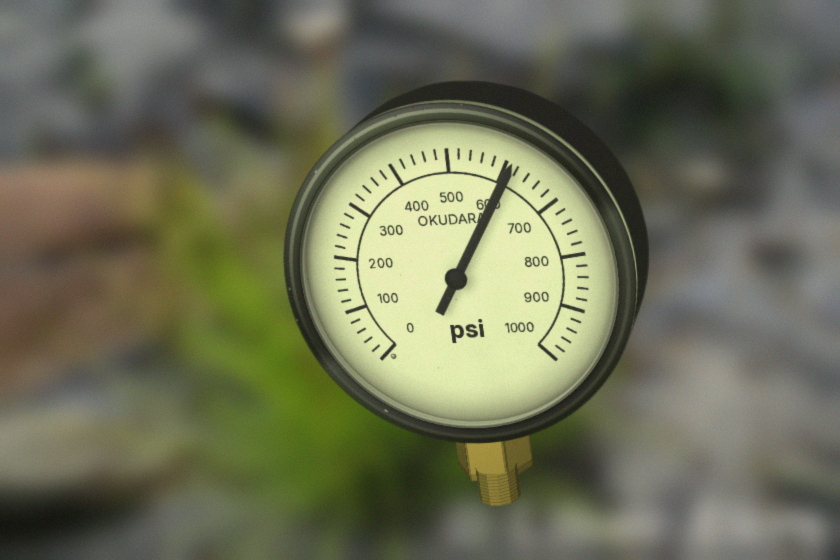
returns 610psi
